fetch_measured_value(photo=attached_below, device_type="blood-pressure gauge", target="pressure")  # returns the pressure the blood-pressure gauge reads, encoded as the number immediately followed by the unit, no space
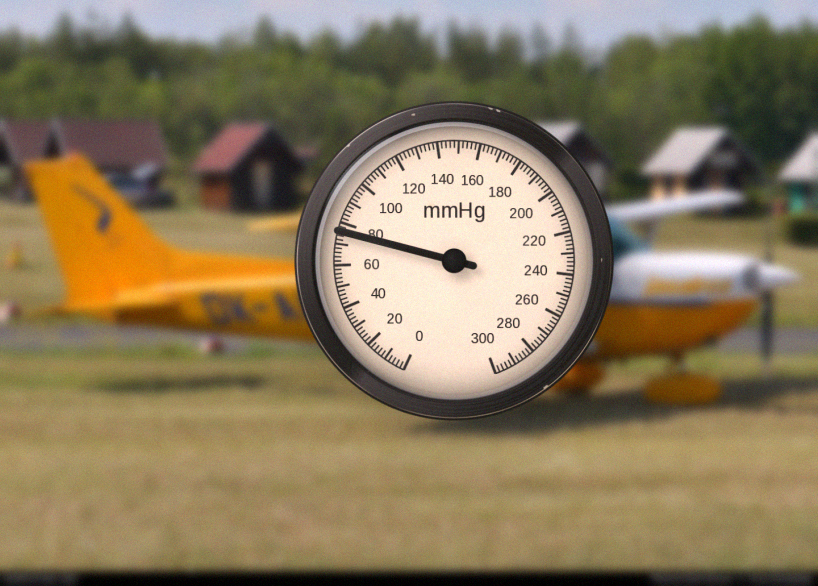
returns 76mmHg
